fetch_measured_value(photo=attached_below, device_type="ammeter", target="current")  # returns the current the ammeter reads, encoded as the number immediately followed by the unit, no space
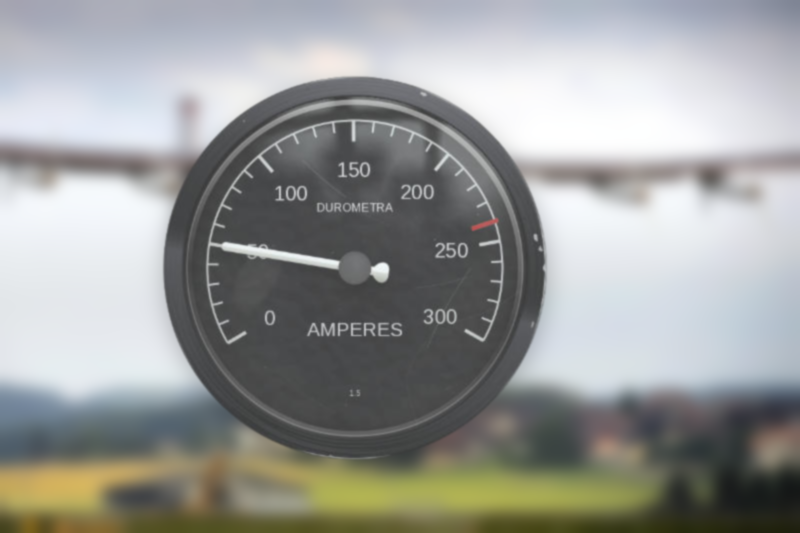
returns 50A
